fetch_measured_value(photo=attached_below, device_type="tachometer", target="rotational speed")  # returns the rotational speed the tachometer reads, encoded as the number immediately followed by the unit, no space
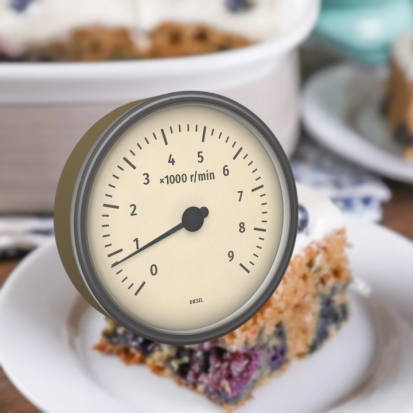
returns 800rpm
